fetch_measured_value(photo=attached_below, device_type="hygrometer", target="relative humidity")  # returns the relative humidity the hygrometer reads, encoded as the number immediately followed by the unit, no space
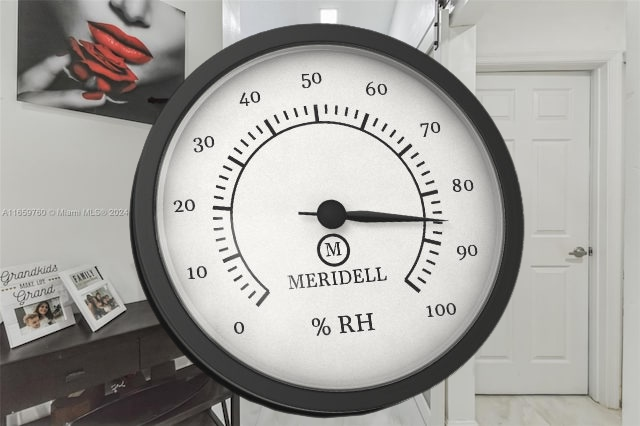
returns 86%
